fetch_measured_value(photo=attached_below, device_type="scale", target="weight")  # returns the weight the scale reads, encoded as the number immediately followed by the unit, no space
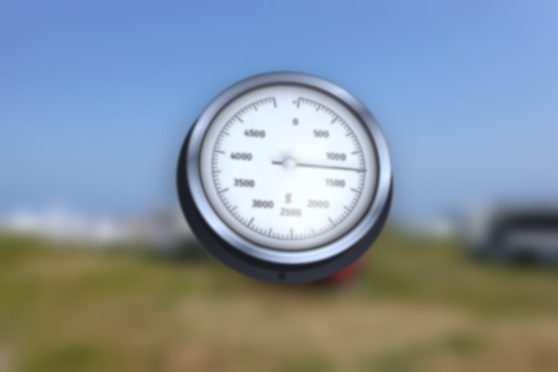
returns 1250g
